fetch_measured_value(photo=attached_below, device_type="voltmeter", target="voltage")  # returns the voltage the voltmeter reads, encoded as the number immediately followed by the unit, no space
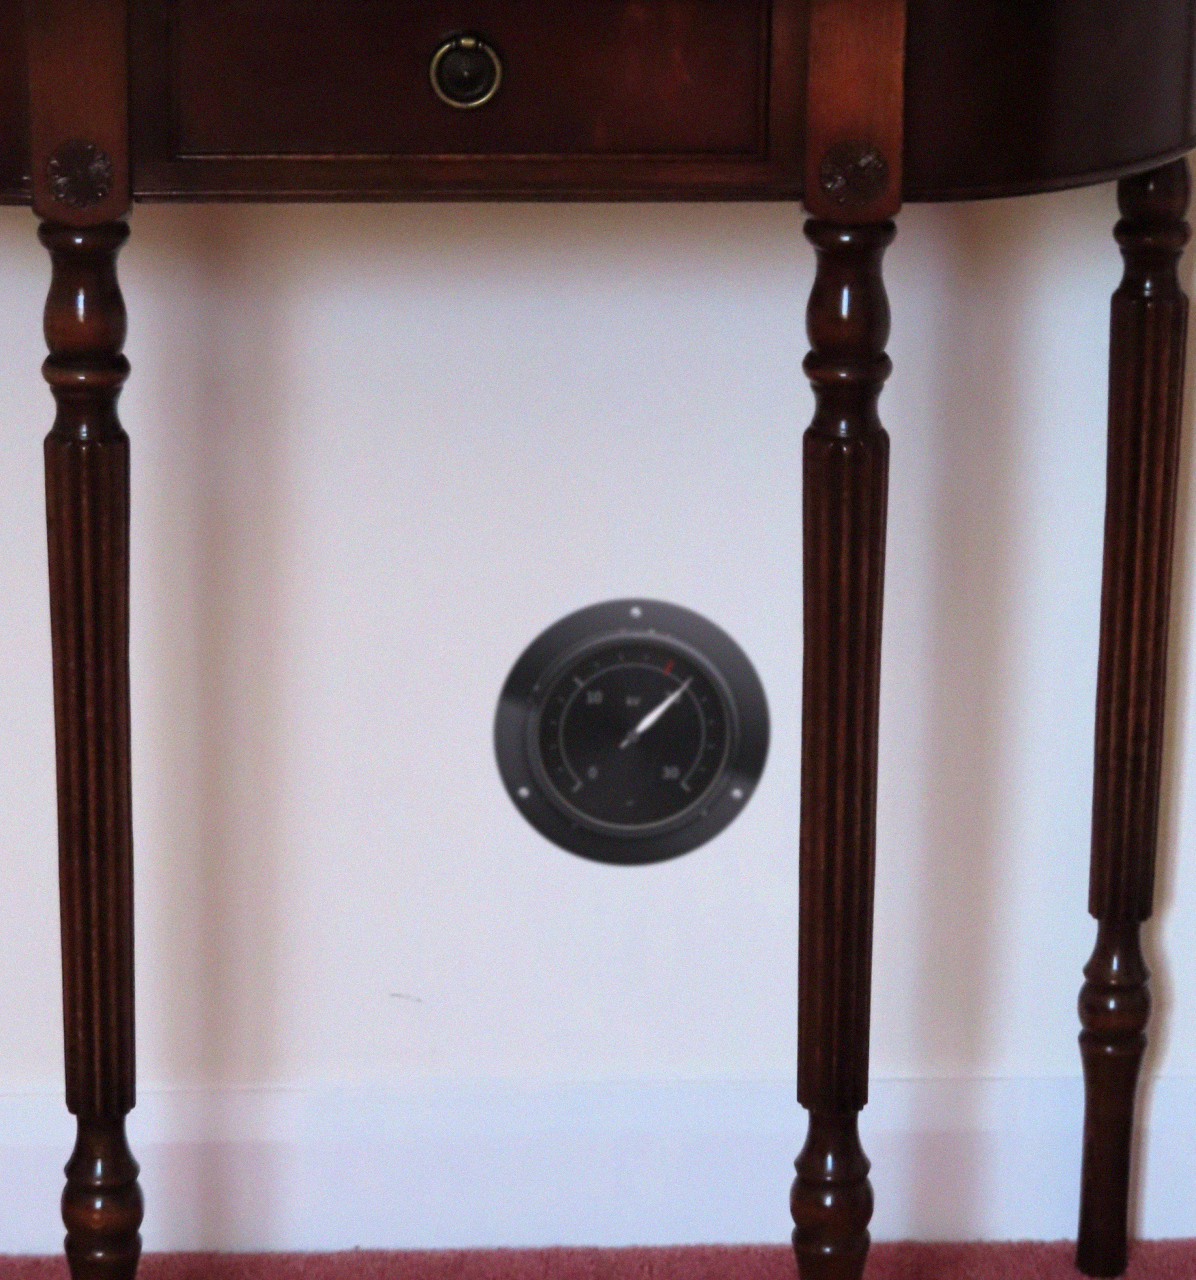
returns 20kV
